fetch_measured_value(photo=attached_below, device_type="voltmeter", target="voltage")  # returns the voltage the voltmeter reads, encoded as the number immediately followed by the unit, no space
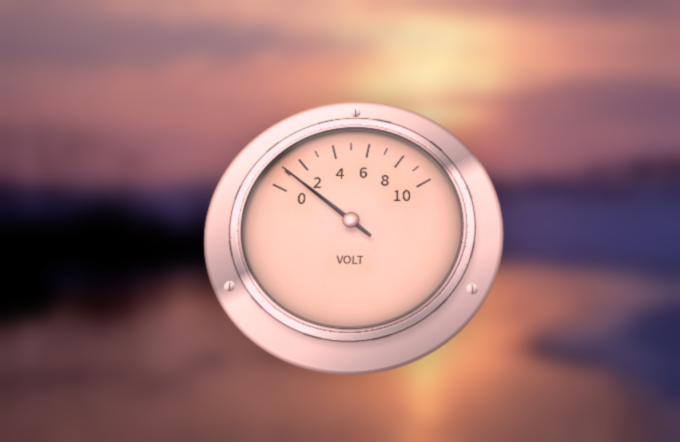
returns 1V
